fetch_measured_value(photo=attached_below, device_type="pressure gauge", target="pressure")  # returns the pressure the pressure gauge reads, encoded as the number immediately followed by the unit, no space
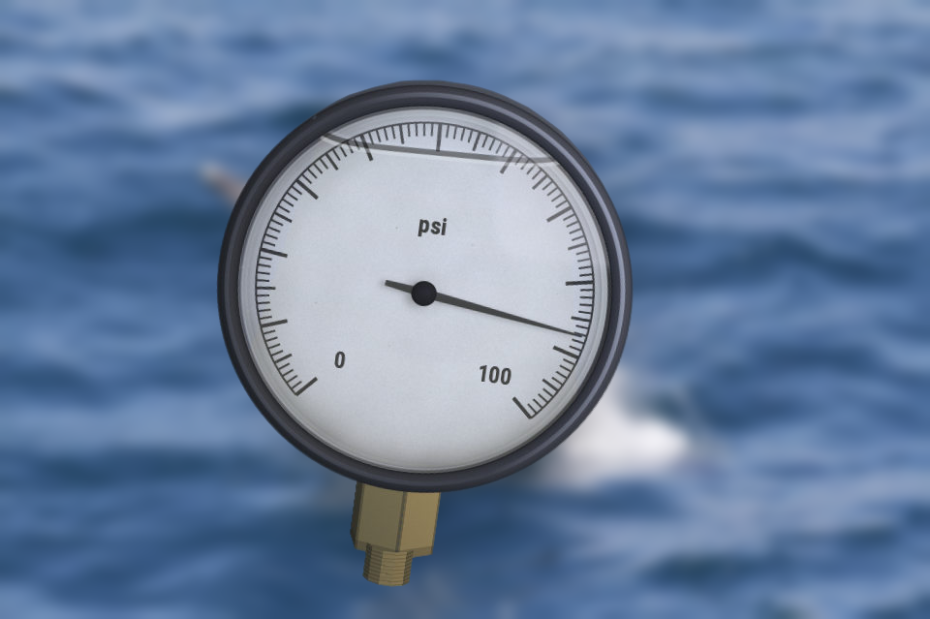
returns 87psi
